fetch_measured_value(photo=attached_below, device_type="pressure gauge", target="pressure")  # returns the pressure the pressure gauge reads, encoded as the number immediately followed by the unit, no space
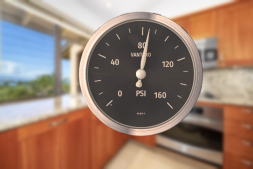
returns 85psi
